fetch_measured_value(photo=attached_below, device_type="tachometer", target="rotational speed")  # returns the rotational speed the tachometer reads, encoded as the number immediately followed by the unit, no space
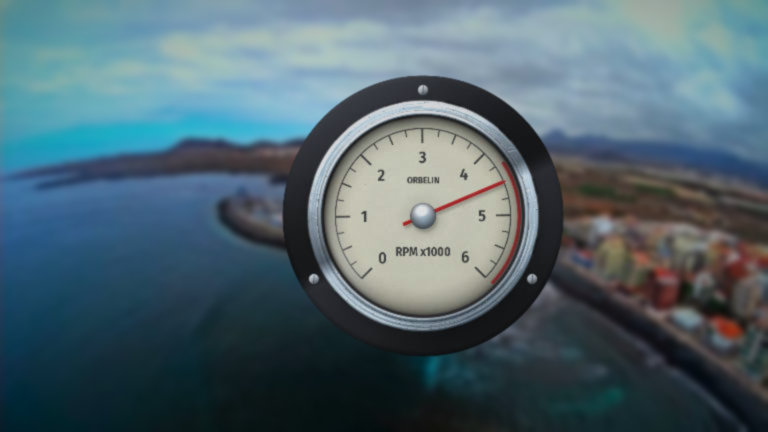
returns 4500rpm
